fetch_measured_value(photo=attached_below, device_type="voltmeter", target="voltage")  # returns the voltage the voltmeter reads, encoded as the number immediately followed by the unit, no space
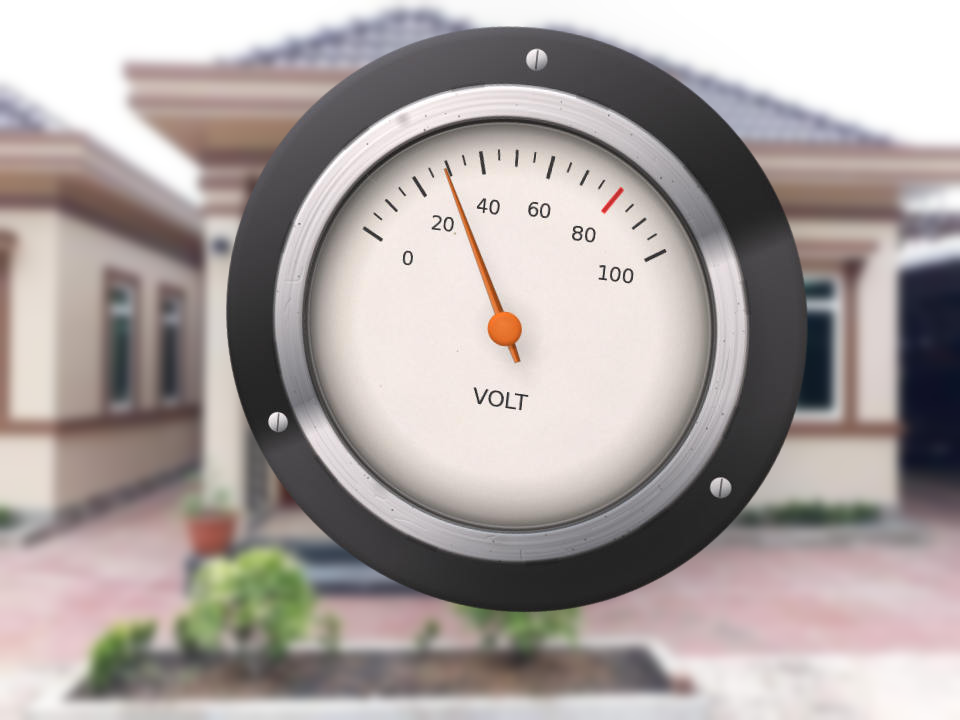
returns 30V
